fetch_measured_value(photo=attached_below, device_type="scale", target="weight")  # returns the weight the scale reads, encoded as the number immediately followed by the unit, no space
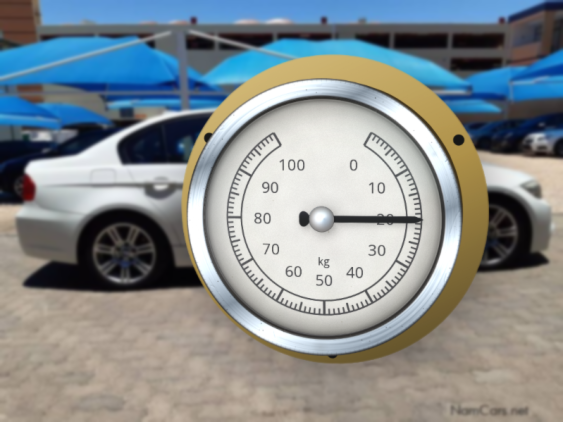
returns 20kg
